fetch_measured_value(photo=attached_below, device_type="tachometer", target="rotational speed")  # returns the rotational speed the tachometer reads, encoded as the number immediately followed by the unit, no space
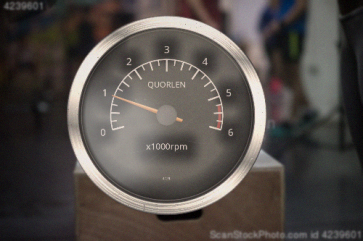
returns 1000rpm
